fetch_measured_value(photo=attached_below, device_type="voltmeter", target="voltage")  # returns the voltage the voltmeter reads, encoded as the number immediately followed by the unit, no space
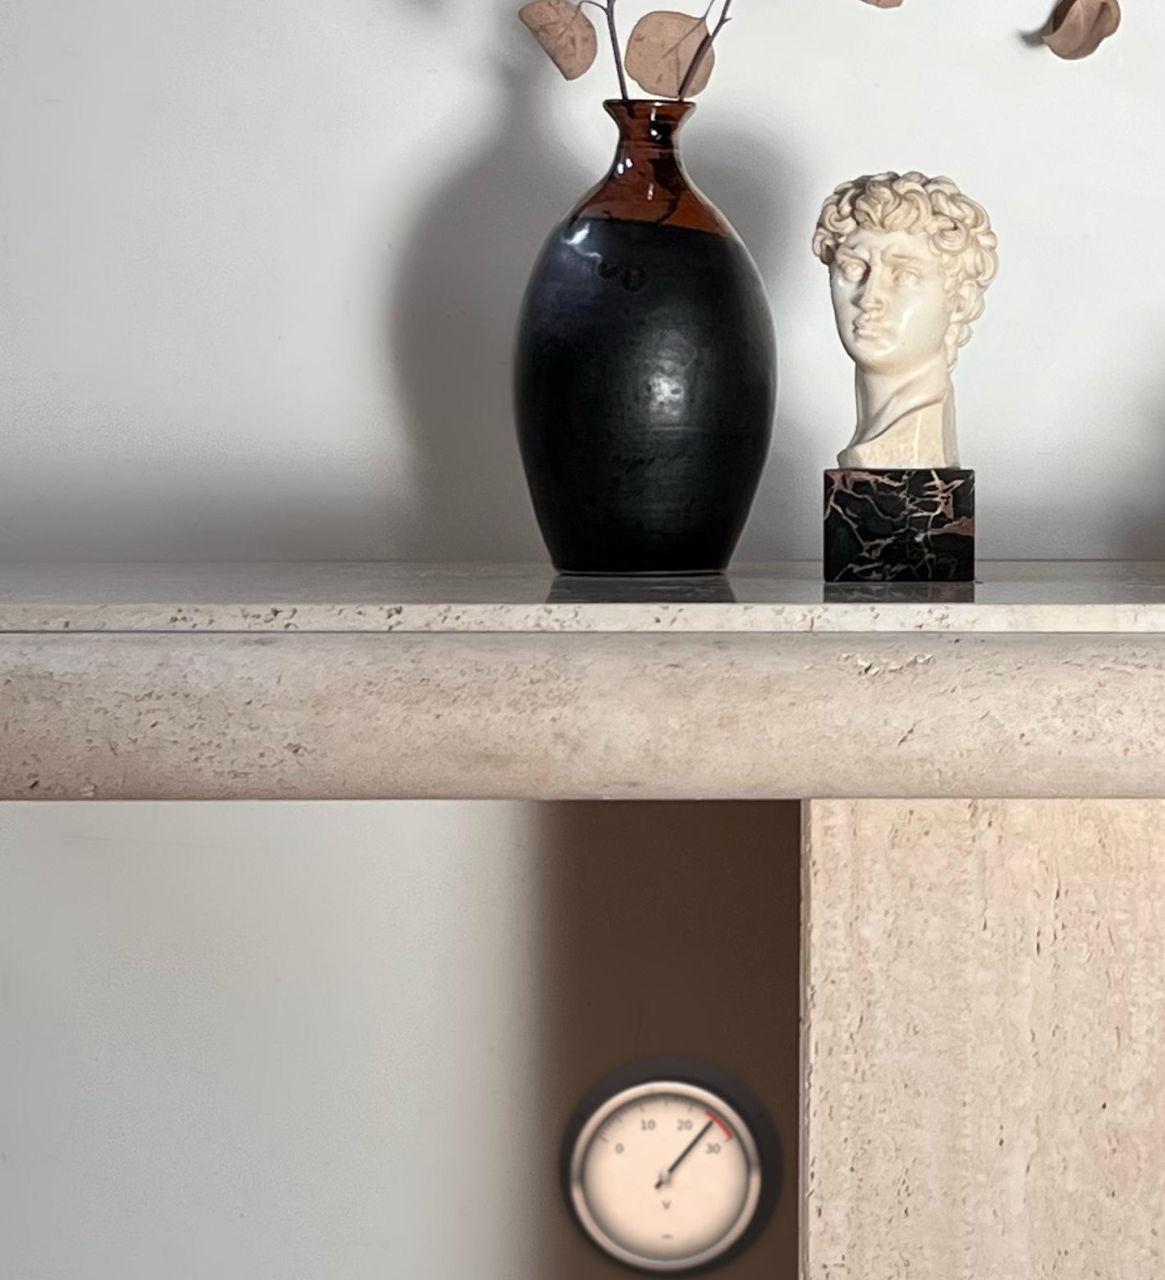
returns 25V
